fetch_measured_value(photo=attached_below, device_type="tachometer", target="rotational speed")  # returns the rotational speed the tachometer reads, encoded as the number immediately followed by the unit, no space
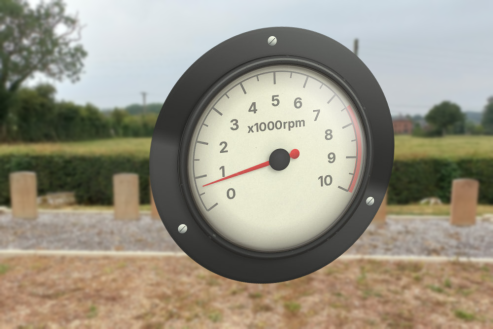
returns 750rpm
